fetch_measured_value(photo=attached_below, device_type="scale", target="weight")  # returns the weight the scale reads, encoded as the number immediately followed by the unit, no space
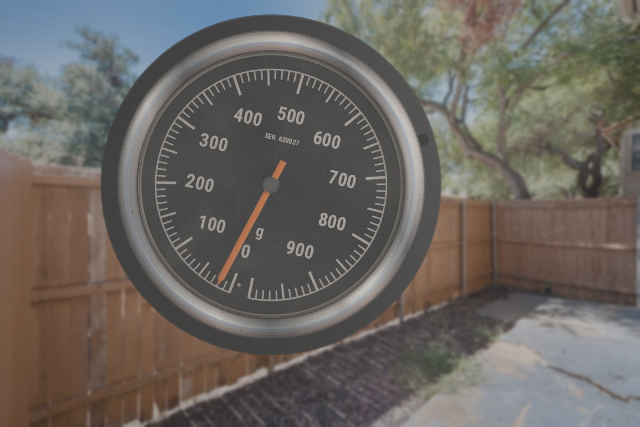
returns 20g
